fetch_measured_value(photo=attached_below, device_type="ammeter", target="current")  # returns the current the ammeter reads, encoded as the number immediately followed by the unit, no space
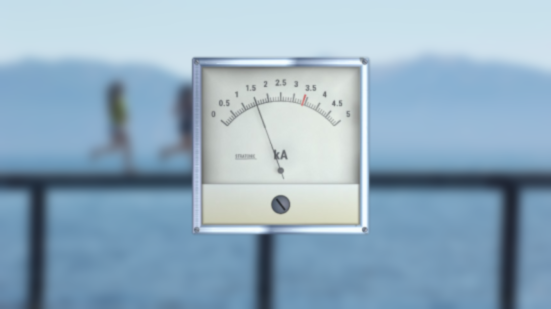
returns 1.5kA
